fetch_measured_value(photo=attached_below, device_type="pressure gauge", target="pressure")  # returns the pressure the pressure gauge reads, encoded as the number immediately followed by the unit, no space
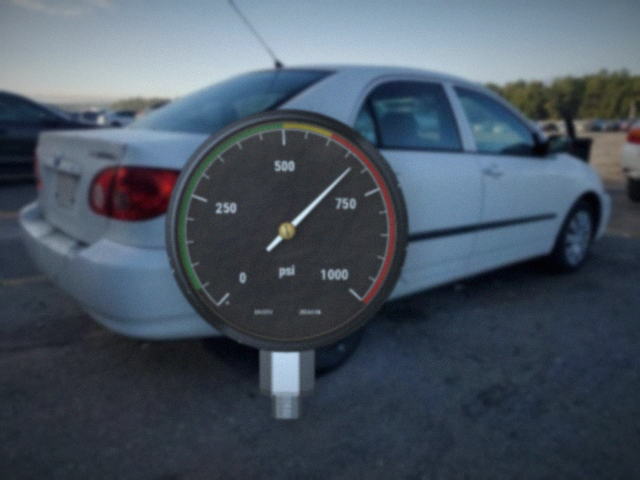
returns 675psi
